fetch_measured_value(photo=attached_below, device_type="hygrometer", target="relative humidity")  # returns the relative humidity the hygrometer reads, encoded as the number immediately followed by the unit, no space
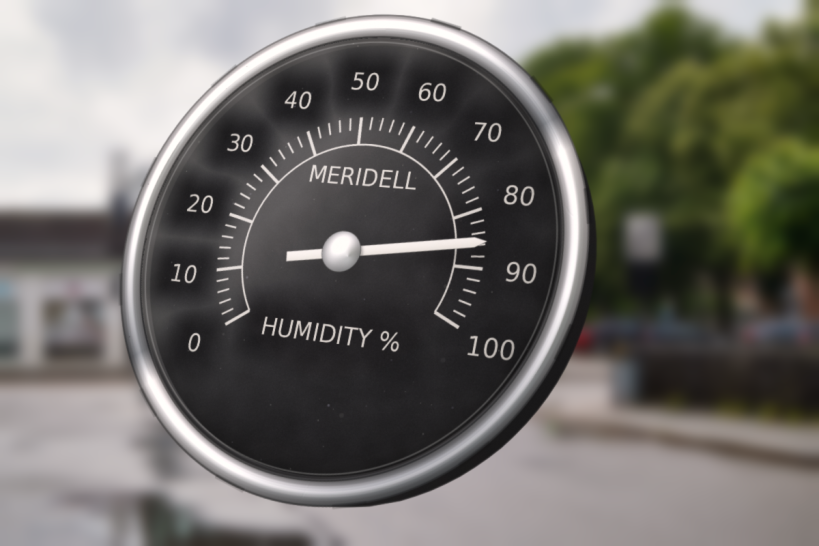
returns 86%
